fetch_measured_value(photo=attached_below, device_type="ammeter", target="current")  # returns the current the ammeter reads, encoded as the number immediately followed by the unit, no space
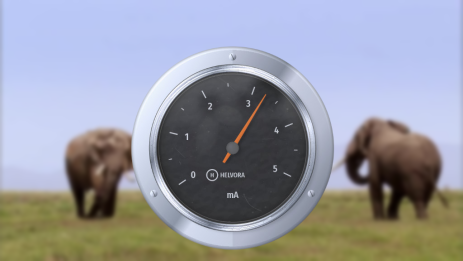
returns 3.25mA
